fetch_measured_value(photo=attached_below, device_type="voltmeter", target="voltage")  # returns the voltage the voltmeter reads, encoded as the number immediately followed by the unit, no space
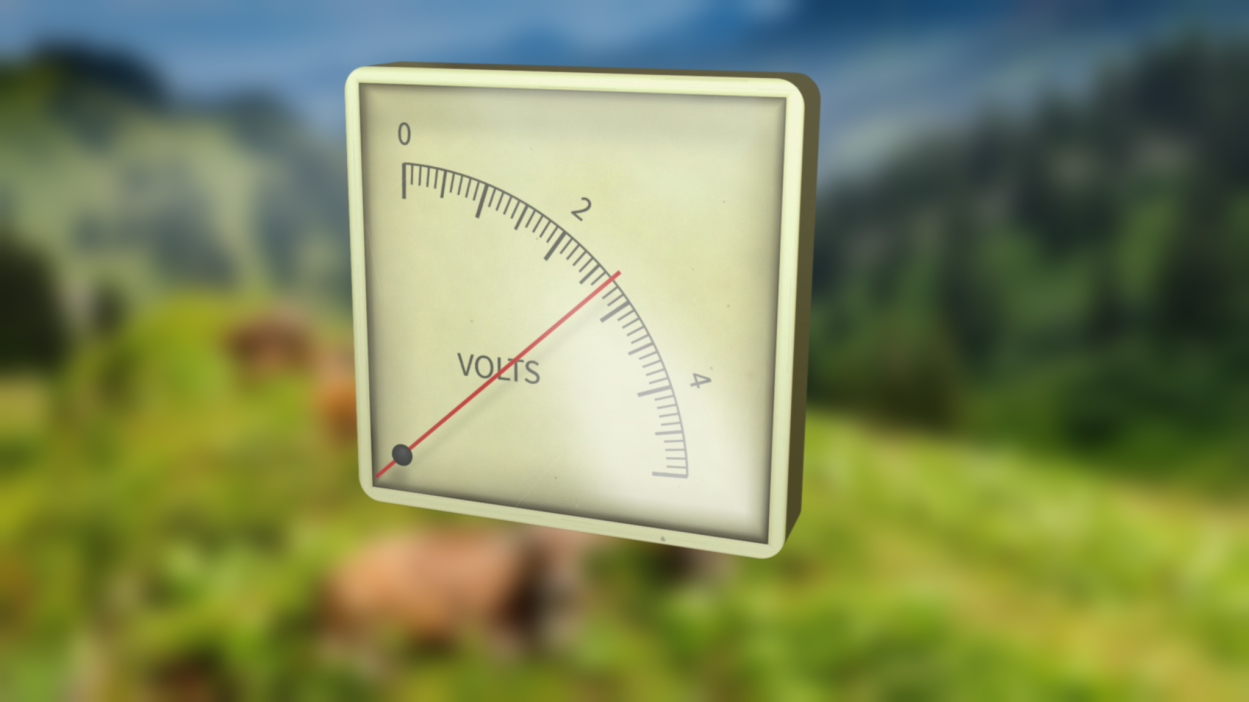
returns 2.7V
